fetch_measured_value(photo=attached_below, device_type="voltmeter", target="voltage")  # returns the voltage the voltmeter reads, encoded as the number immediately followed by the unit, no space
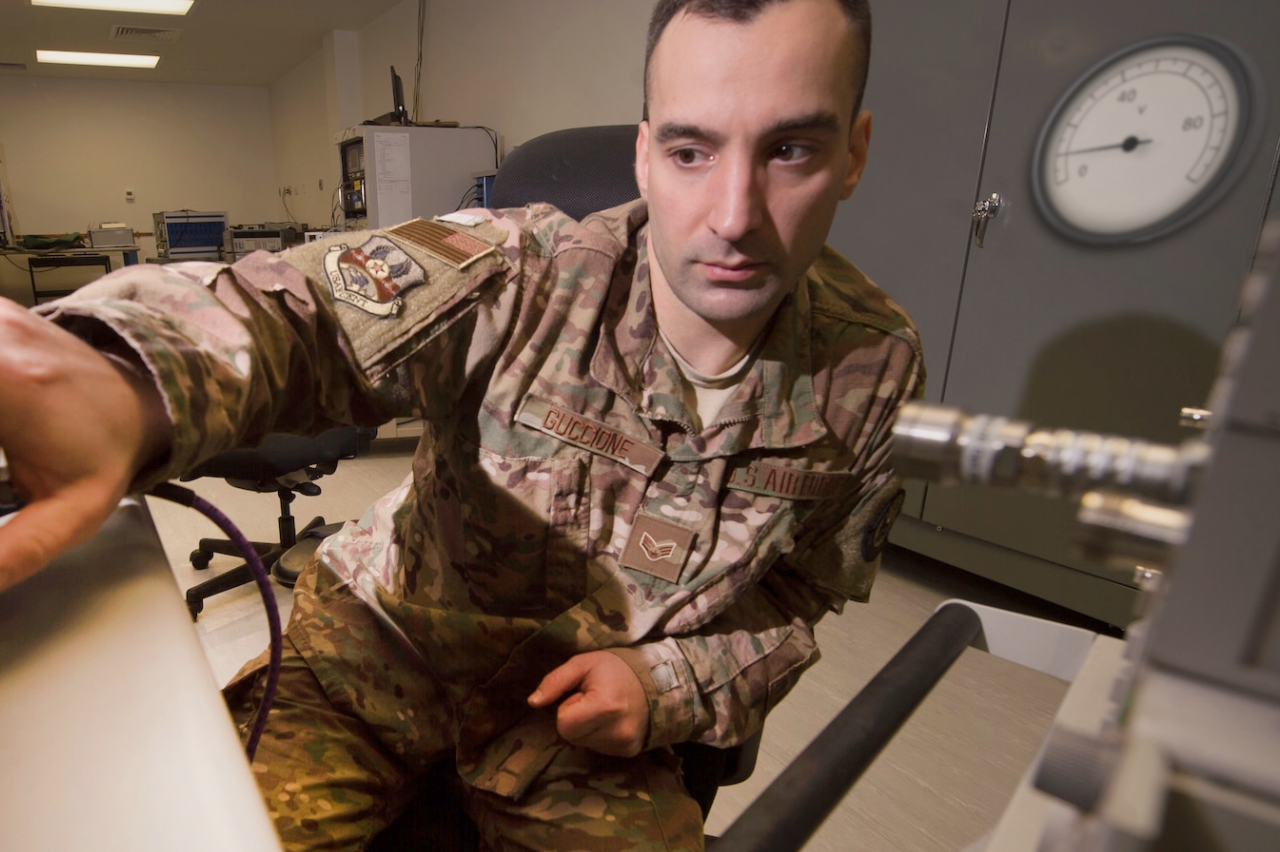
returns 10V
